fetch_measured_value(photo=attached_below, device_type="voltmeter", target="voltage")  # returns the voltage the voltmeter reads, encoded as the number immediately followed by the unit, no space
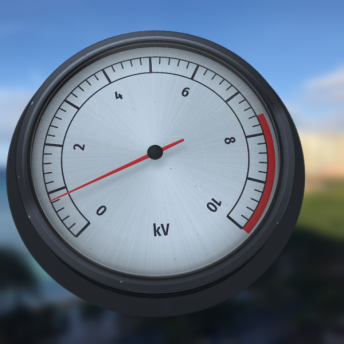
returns 0.8kV
